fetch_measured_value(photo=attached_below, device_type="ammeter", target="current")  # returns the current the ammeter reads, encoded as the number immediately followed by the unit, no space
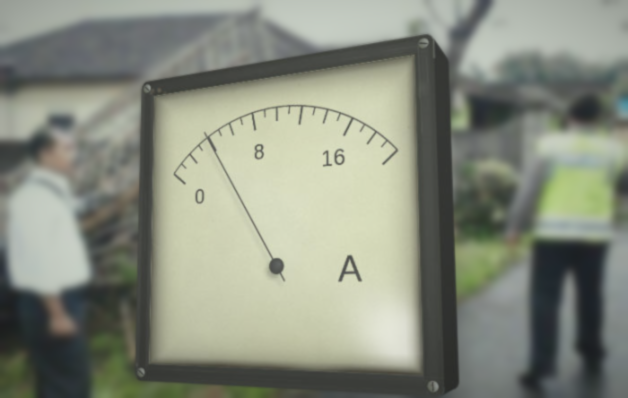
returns 4A
